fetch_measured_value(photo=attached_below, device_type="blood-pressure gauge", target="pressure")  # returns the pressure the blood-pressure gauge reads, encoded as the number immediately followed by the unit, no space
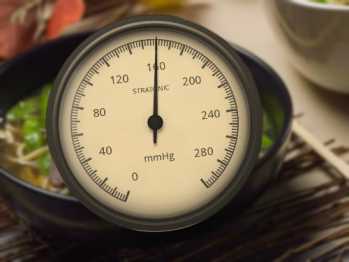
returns 160mmHg
